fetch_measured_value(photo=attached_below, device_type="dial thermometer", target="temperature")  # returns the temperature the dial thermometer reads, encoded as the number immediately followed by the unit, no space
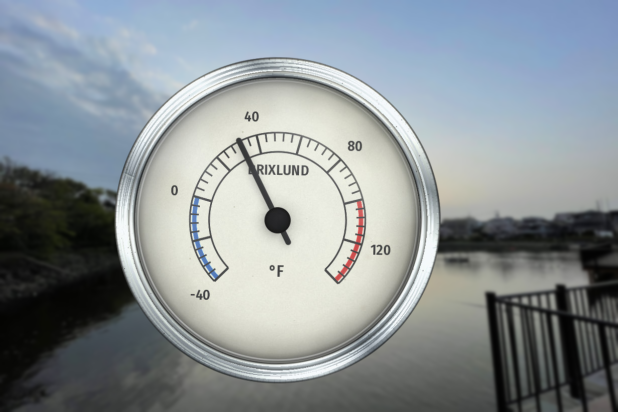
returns 32°F
